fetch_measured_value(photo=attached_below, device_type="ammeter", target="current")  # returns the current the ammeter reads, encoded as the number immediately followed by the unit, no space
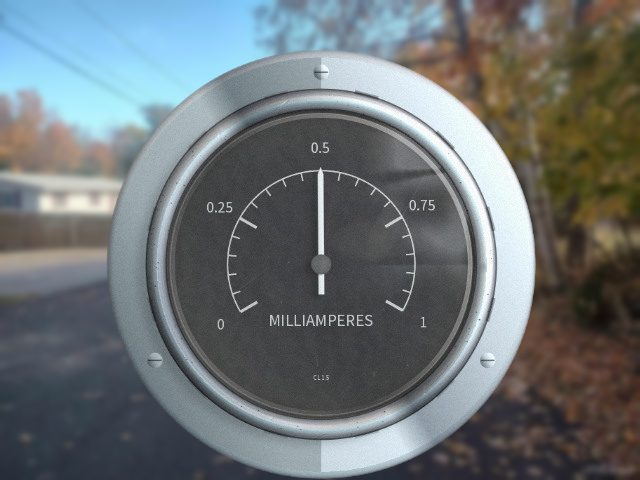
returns 0.5mA
